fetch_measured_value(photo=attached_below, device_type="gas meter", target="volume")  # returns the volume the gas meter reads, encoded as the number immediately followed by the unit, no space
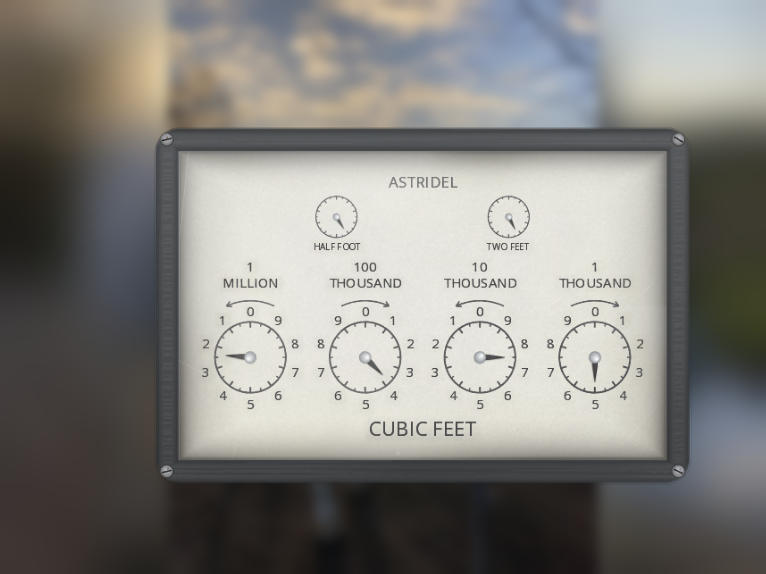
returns 237500ft³
